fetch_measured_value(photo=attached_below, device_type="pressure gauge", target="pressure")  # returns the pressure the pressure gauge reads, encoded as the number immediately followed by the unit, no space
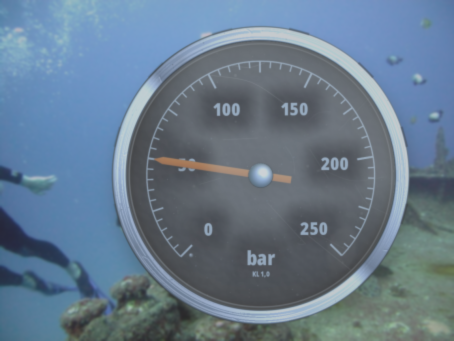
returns 50bar
